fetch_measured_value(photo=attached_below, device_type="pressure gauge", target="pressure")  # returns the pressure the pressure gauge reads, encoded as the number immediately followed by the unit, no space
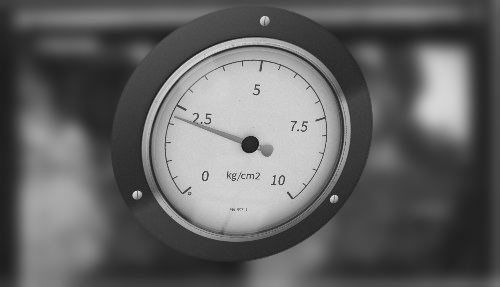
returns 2.25kg/cm²
